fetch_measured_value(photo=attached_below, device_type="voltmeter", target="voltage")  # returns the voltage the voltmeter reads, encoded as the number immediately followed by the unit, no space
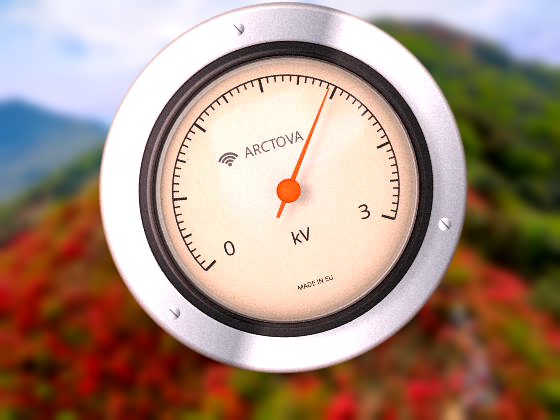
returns 1.95kV
